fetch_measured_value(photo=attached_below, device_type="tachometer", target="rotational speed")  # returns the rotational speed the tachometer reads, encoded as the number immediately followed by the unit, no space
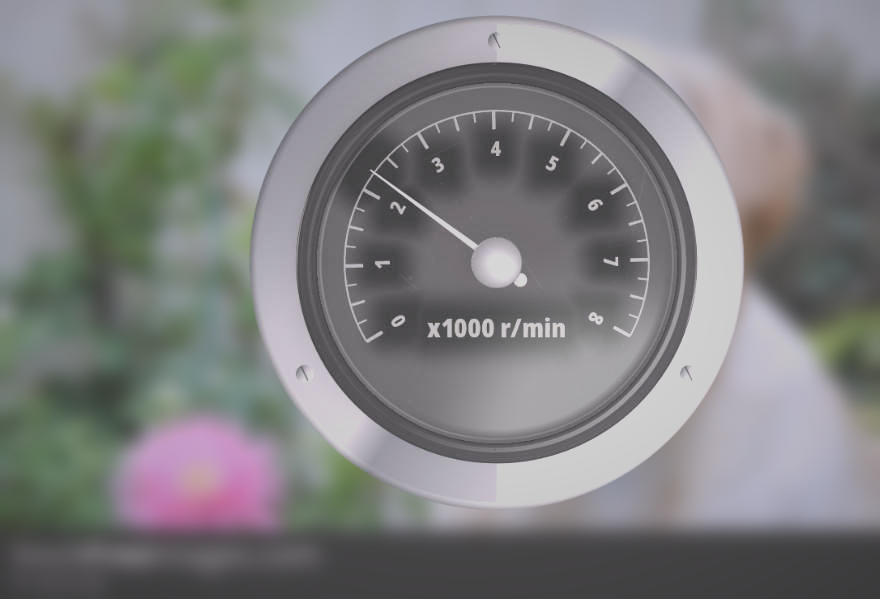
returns 2250rpm
